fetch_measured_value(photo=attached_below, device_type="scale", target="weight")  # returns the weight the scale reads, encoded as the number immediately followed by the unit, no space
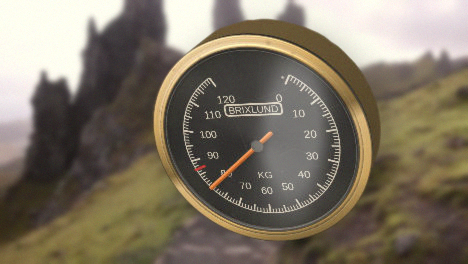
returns 80kg
